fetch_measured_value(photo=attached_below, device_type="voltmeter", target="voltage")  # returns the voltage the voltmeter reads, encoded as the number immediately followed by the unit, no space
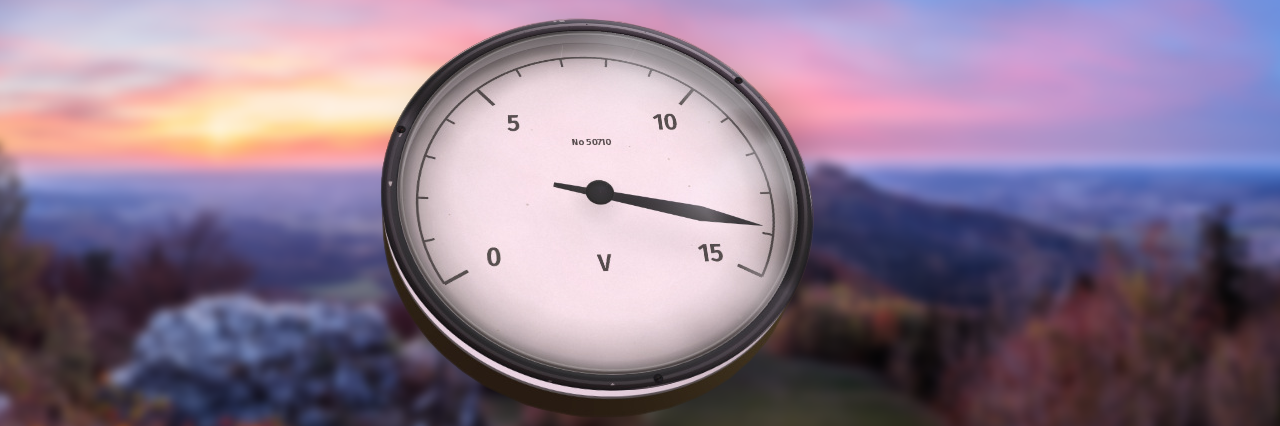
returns 14V
